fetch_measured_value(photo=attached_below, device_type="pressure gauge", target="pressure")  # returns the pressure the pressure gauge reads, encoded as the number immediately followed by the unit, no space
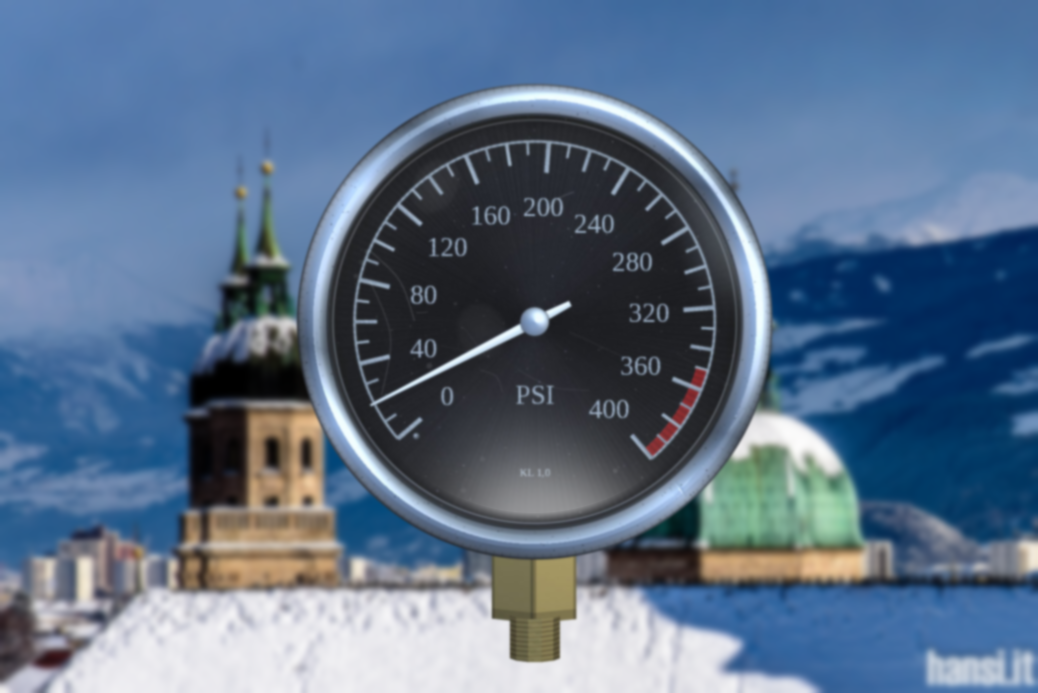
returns 20psi
